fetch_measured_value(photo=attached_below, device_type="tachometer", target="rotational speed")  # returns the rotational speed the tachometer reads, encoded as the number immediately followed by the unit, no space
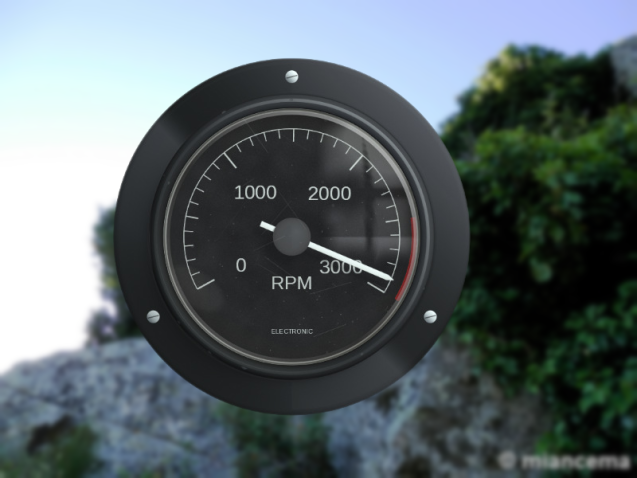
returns 2900rpm
